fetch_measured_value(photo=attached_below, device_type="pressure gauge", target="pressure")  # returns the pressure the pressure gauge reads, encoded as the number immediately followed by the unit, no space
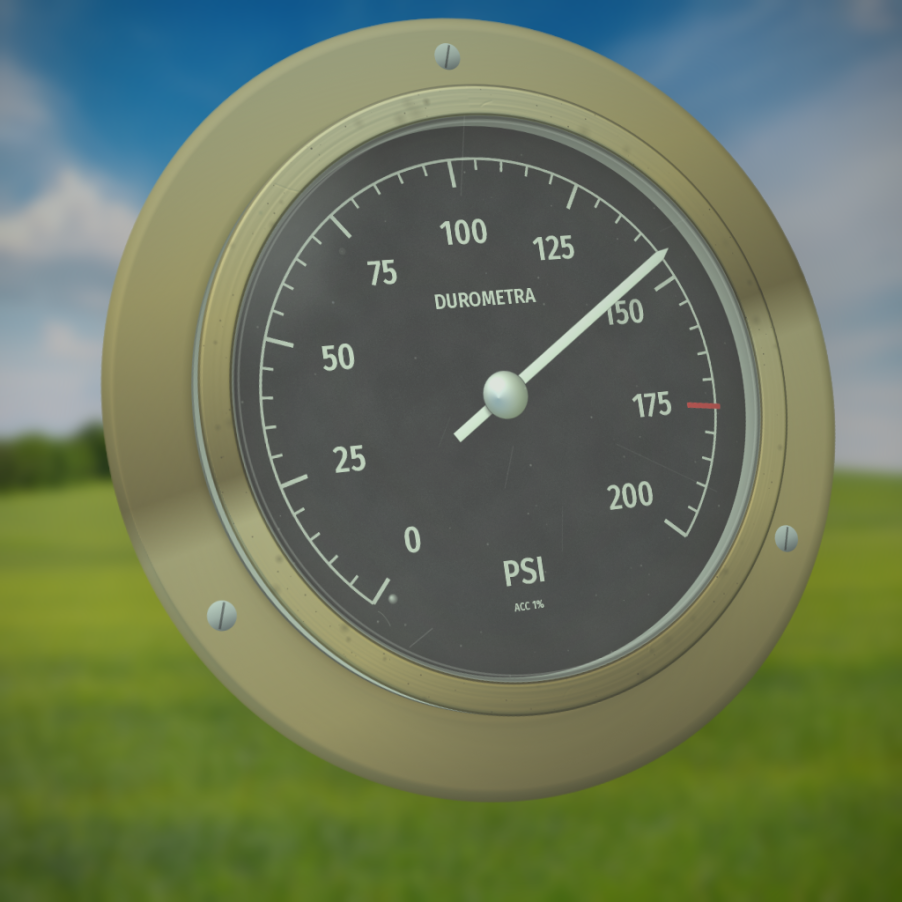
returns 145psi
